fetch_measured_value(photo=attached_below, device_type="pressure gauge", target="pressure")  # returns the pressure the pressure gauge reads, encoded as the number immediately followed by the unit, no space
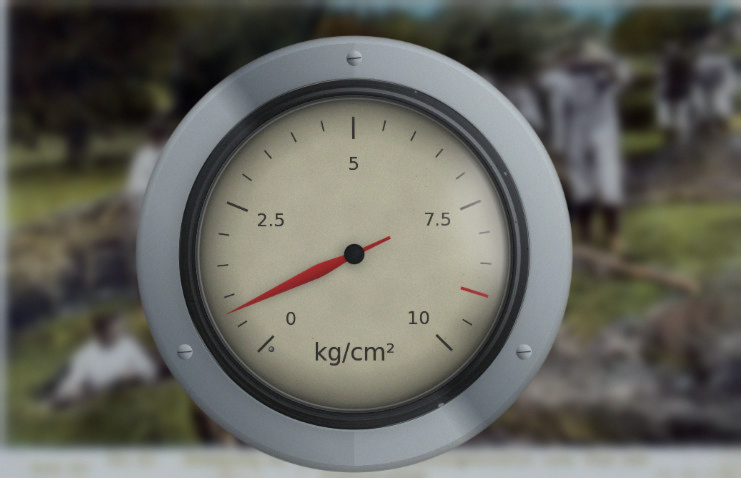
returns 0.75kg/cm²
